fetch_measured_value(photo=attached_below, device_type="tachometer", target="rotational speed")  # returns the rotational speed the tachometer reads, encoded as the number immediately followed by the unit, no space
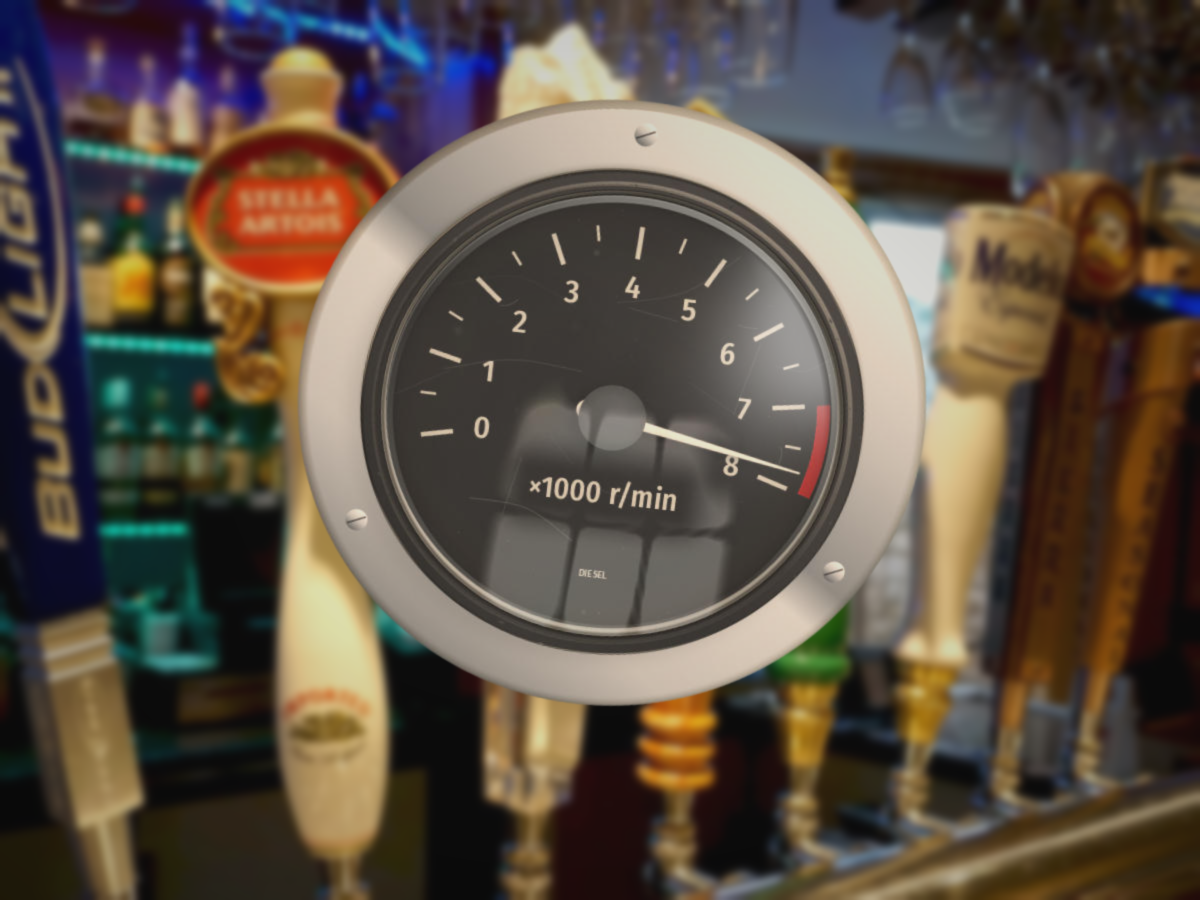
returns 7750rpm
